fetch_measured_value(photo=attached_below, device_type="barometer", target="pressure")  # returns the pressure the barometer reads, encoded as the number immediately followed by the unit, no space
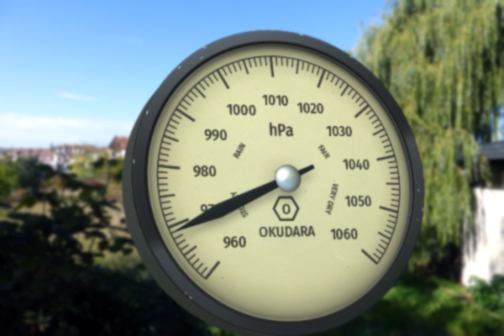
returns 969hPa
